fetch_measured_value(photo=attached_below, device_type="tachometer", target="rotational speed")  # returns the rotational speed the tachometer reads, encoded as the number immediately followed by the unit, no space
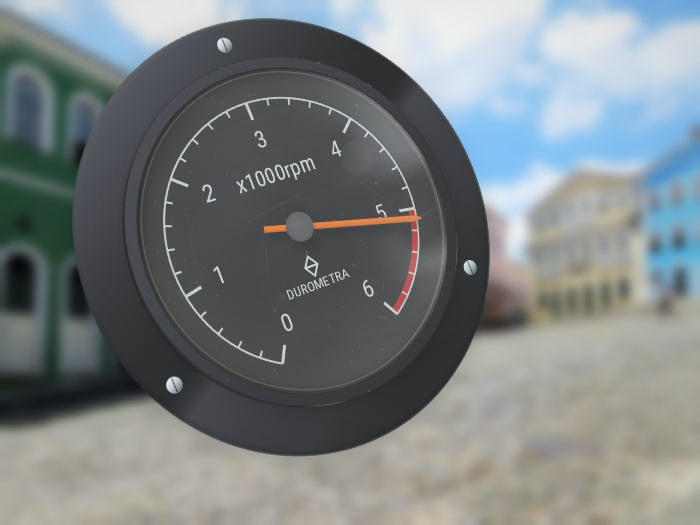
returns 5100rpm
